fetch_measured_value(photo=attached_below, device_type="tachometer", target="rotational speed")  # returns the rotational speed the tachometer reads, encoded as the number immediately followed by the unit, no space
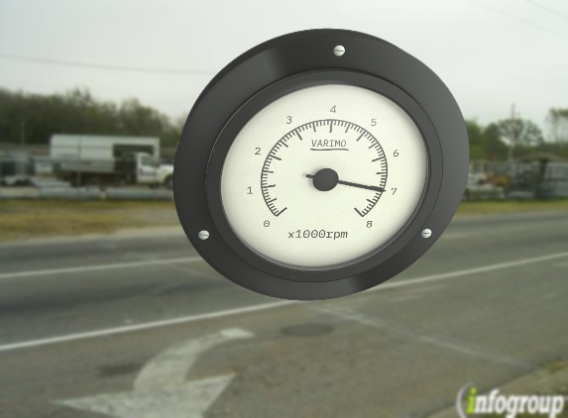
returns 7000rpm
